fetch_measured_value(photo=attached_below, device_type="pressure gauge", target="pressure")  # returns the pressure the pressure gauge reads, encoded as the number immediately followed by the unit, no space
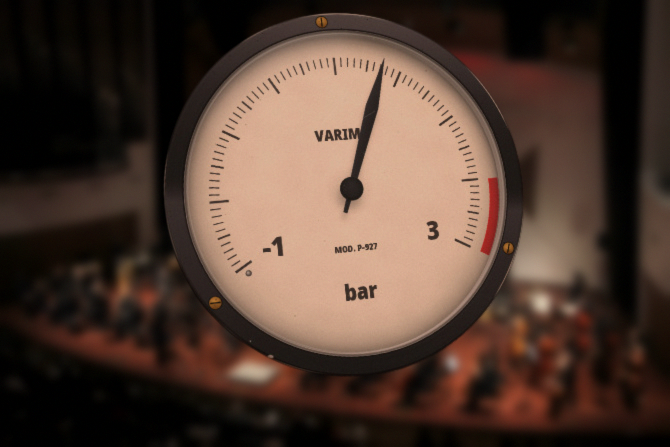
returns 1.35bar
